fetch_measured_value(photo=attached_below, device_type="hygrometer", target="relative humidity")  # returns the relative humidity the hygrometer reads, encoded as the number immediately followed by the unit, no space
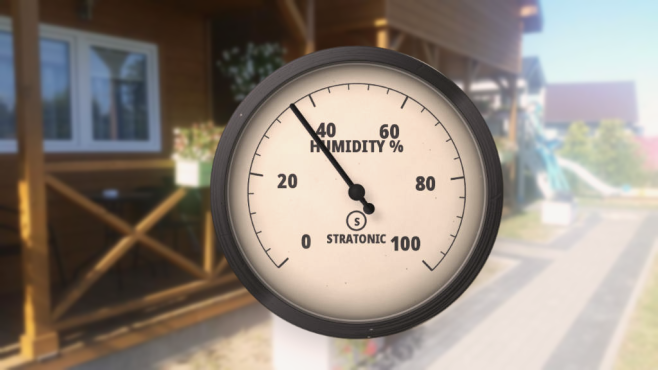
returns 36%
